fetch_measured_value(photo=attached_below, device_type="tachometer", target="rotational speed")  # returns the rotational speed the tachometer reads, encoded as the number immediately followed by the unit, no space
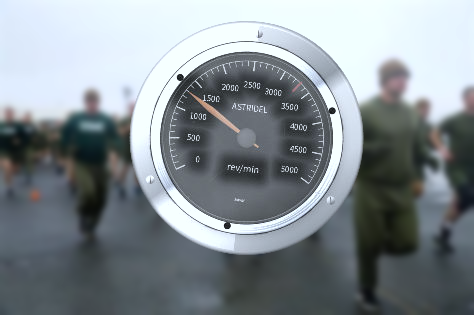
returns 1300rpm
